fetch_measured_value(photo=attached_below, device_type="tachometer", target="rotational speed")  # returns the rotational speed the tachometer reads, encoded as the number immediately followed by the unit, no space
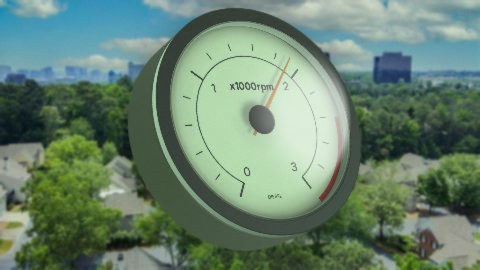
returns 1900rpm
